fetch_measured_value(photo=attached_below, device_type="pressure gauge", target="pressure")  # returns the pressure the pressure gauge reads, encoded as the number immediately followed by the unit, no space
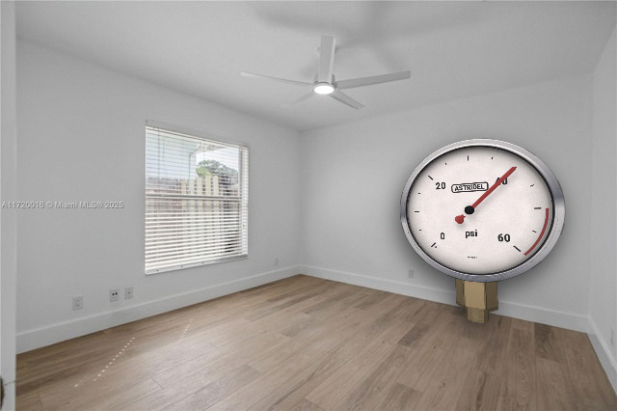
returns 40psi
